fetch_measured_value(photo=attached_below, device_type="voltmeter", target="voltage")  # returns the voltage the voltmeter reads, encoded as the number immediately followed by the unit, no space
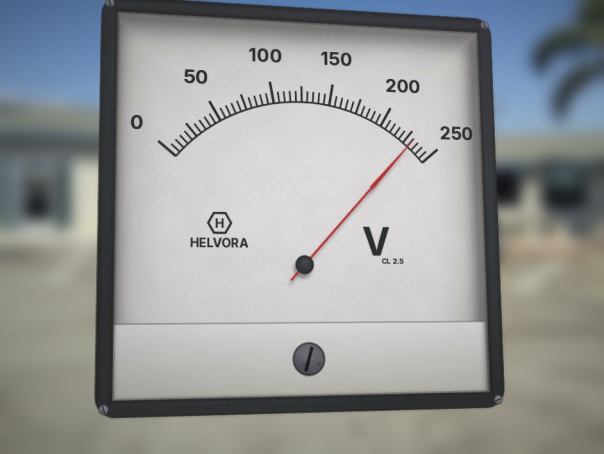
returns 230V
